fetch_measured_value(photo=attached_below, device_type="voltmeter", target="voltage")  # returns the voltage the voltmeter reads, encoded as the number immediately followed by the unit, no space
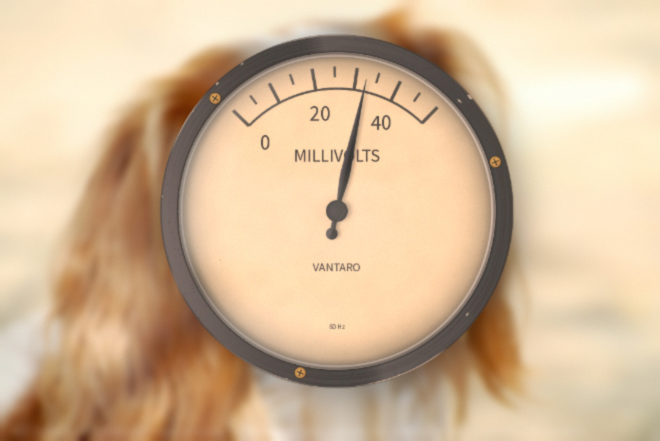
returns 32.5mV
